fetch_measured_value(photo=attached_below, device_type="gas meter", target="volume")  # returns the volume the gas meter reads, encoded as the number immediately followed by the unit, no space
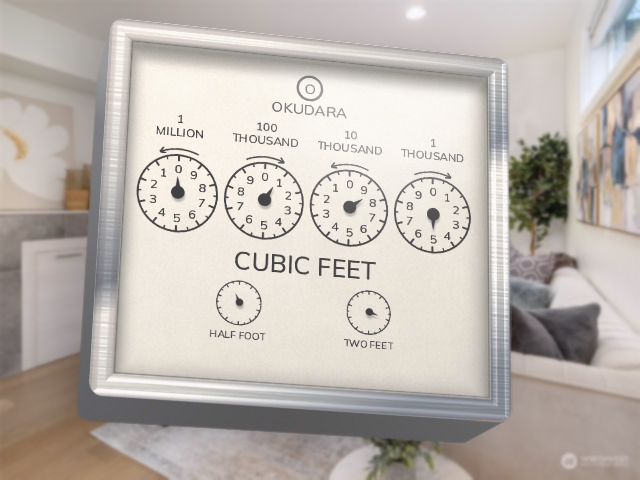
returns 8500ft³
